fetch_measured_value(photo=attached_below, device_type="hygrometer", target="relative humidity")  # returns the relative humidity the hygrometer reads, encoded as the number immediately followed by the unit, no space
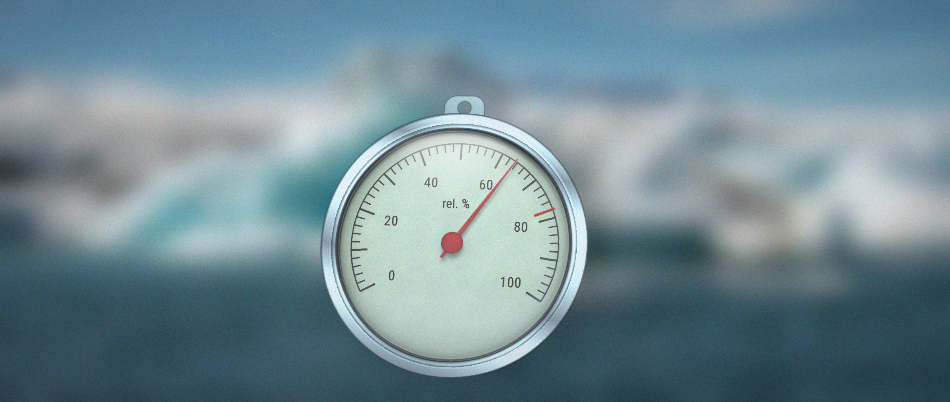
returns 64%
